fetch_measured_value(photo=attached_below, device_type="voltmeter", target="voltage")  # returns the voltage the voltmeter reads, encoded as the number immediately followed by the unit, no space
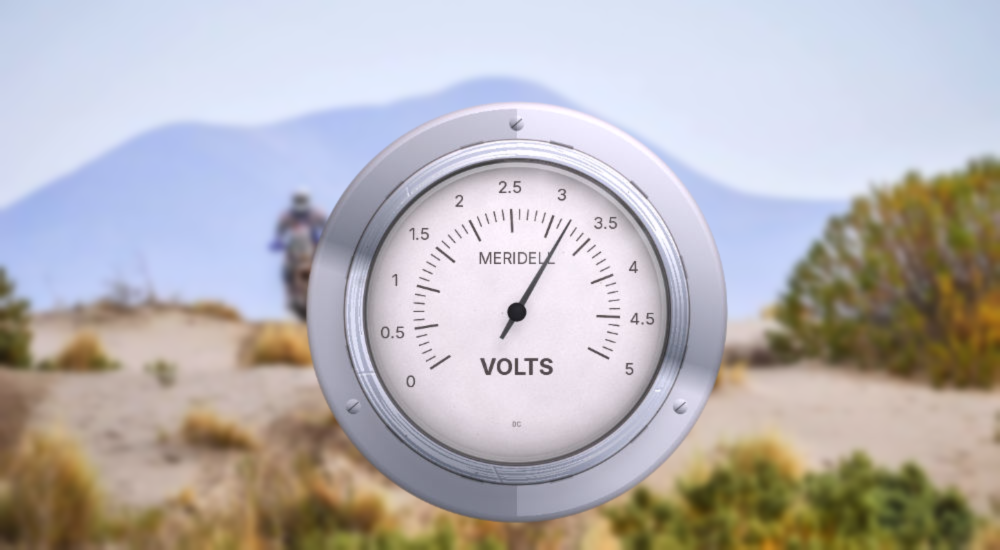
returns 3.2V
